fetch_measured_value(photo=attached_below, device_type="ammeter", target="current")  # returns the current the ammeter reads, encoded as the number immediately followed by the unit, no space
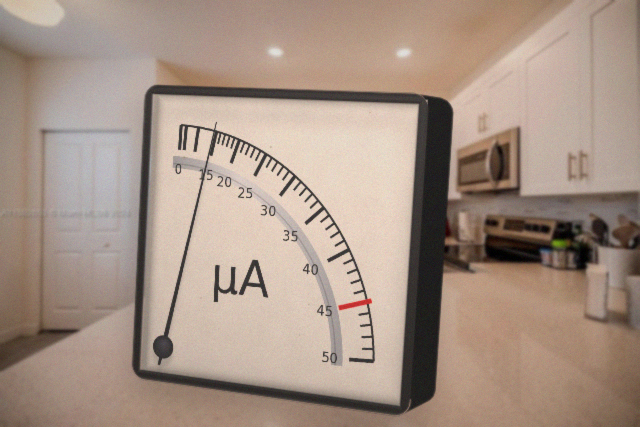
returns 15µA
